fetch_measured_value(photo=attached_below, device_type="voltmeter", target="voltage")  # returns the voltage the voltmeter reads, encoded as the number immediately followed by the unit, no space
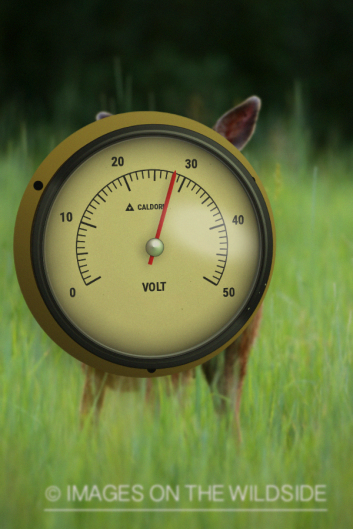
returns 28V
